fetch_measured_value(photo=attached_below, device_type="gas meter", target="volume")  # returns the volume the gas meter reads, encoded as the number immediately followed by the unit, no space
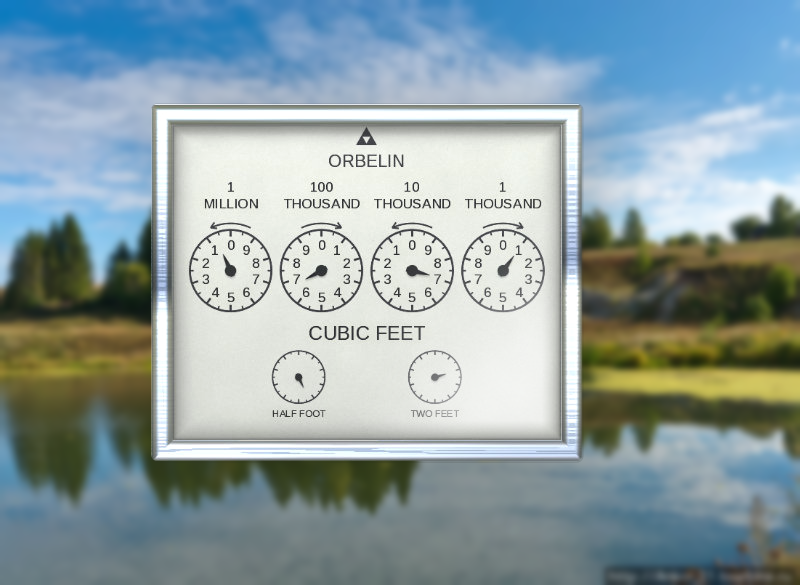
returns 67100ft³
